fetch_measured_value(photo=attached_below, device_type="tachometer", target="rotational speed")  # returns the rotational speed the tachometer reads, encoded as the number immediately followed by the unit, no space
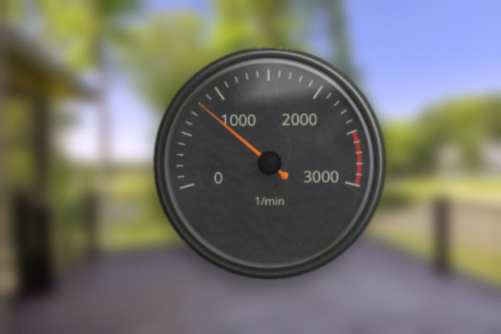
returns 800rpm
